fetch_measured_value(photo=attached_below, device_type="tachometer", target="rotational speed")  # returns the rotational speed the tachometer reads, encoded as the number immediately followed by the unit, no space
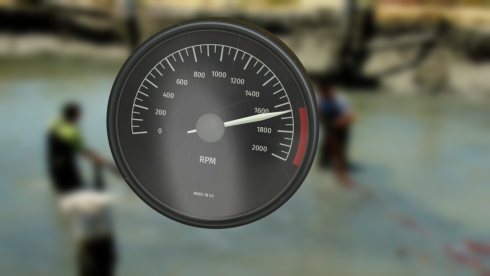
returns 1650rpm
